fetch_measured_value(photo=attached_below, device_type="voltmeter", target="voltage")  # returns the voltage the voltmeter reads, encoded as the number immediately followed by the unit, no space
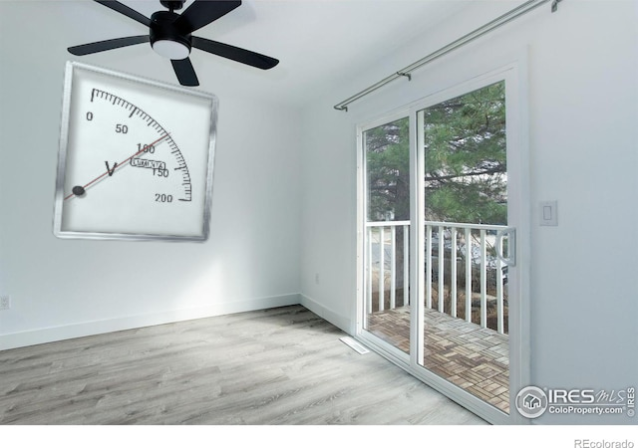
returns 100V
